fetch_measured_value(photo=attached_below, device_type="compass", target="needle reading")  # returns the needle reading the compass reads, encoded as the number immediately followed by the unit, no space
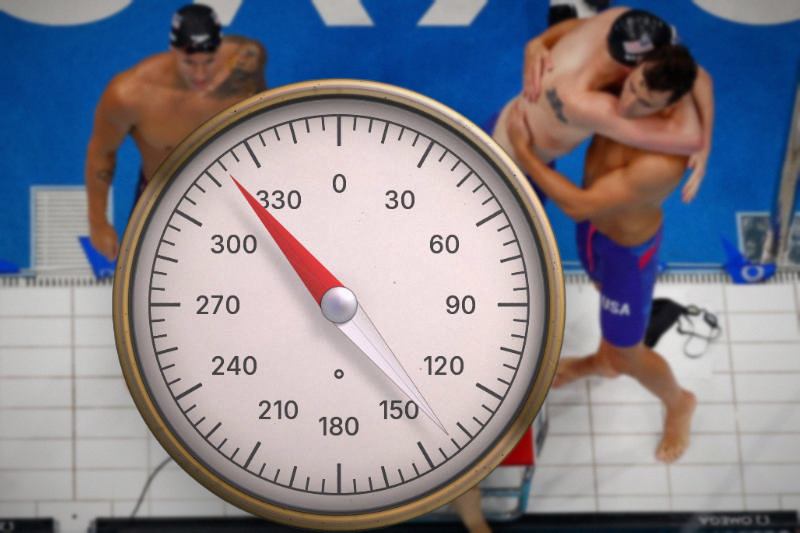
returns 320°
